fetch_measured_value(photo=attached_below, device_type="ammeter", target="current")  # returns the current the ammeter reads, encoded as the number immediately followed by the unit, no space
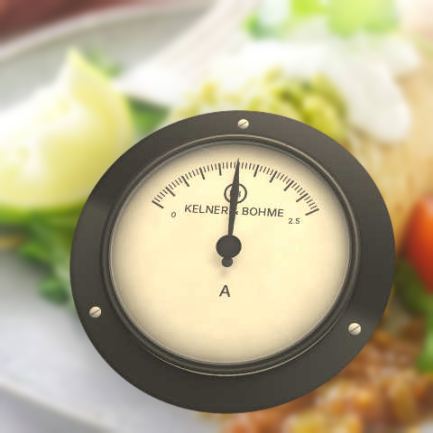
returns 1.25A
